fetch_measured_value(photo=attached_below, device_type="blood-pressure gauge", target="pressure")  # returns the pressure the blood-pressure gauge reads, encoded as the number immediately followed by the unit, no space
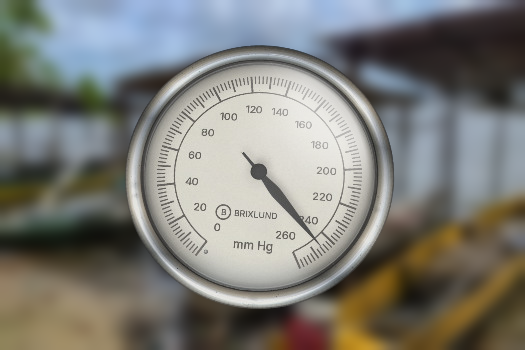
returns 246mmHg
